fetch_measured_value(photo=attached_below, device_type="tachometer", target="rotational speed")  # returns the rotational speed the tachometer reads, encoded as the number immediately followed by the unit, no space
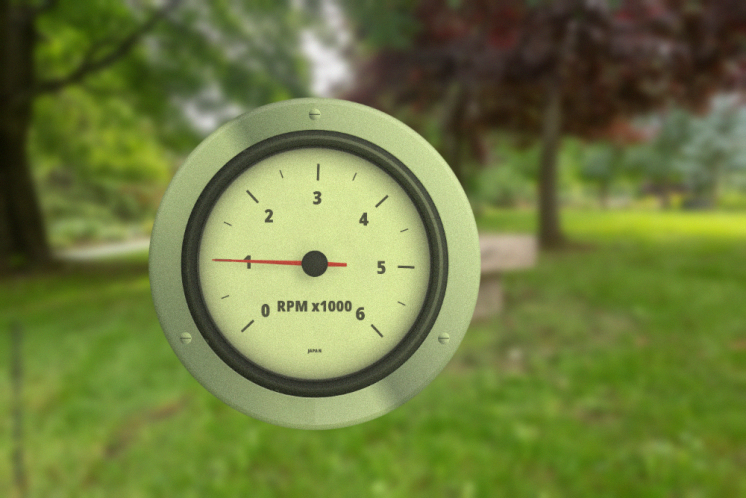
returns 1000rpm
